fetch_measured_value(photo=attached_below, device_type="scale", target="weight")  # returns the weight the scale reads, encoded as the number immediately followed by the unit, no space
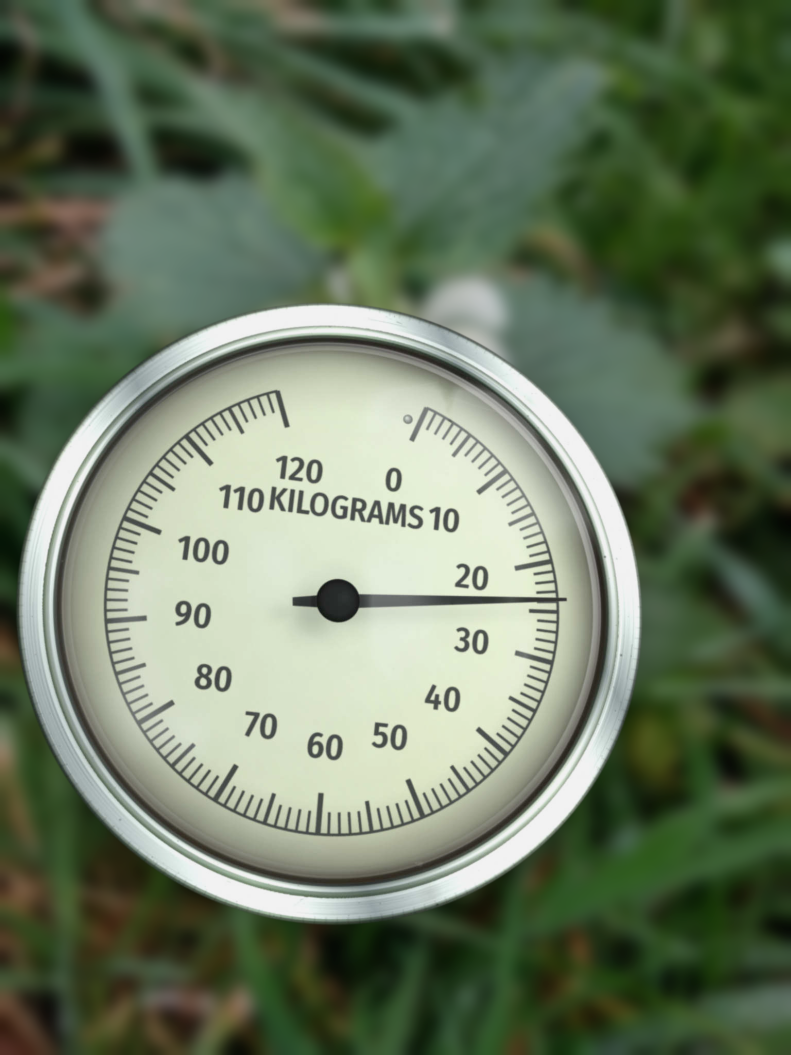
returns 24kg
